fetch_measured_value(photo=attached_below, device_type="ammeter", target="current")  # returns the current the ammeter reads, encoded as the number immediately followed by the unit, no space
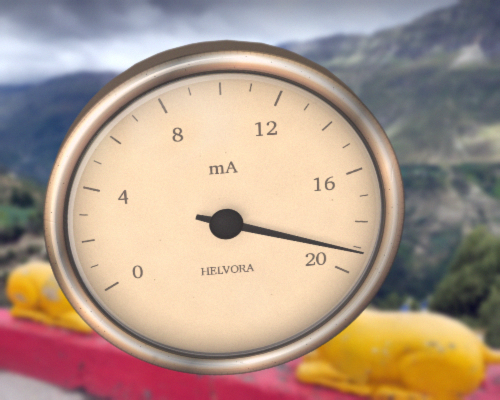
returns 19mA
